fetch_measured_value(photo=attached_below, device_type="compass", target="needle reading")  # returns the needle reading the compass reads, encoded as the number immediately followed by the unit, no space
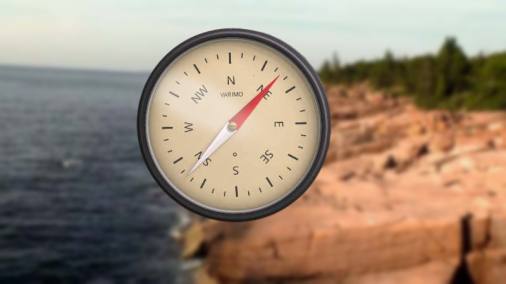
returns 45°
